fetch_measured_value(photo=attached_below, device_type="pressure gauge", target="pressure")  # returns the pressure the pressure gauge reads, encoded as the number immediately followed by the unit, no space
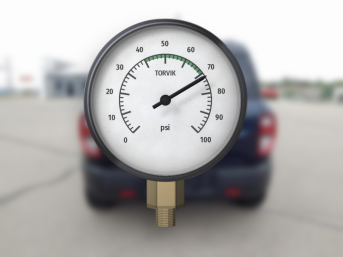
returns 72psi
